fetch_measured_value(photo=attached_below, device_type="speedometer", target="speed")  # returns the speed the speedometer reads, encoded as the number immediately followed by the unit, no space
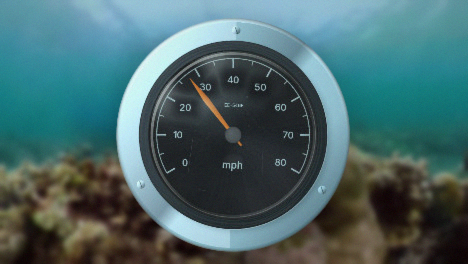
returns 27.5mph
